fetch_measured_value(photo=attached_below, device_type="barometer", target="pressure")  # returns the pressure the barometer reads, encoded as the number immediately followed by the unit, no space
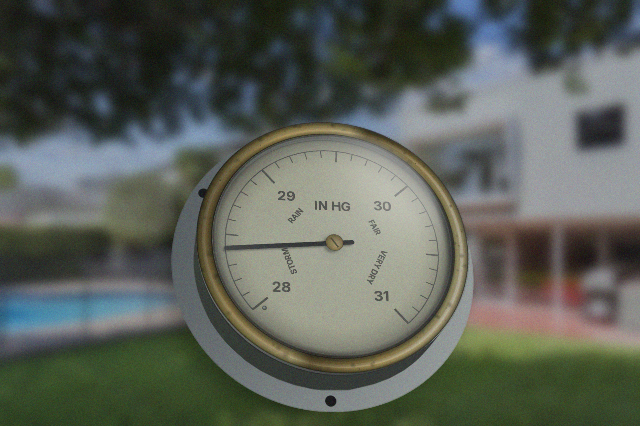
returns 28.4inHg
